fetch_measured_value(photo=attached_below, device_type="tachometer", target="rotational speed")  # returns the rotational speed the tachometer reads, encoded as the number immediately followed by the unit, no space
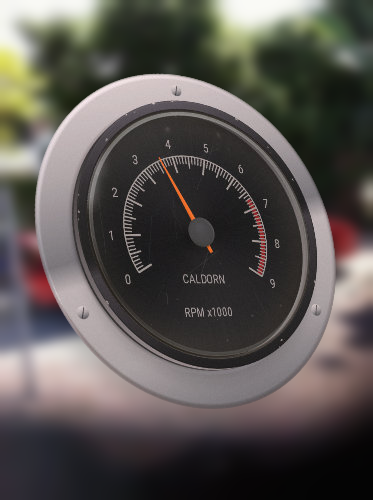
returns 3500rpm
